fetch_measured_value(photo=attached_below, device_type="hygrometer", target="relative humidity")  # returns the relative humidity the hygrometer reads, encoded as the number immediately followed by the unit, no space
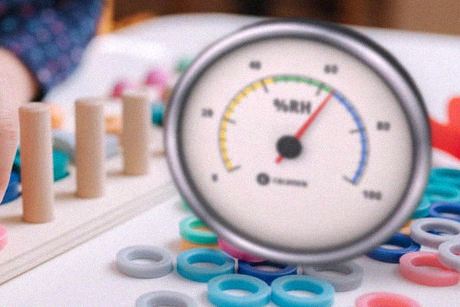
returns 64%
